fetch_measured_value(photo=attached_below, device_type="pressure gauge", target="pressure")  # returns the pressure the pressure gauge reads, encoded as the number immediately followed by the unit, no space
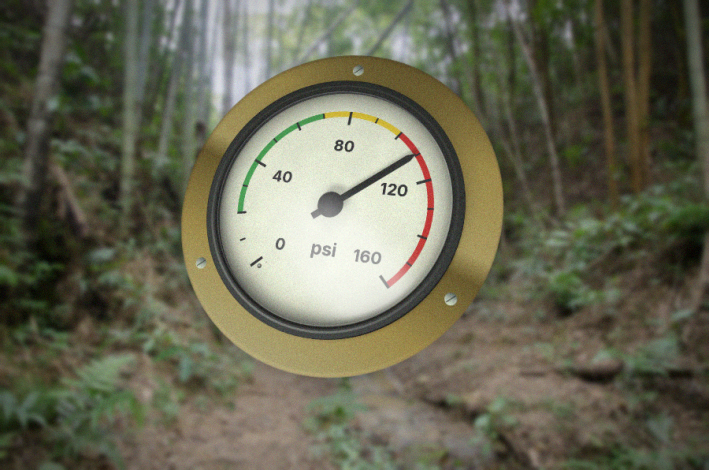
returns 110psi
